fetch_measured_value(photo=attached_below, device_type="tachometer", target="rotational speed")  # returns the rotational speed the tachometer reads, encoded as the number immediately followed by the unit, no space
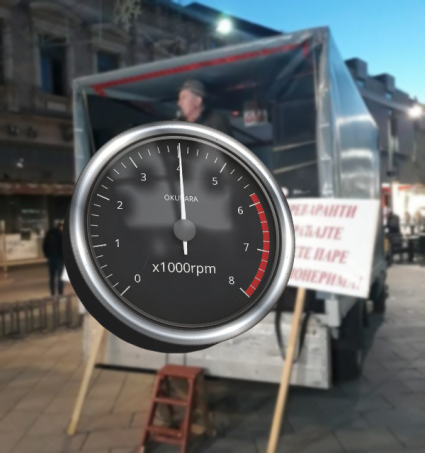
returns 4000rpm
